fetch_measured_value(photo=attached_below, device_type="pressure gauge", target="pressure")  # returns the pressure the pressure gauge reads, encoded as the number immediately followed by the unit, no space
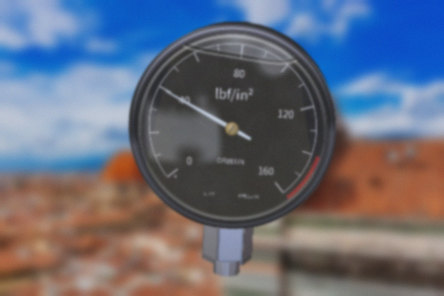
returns 40psi
